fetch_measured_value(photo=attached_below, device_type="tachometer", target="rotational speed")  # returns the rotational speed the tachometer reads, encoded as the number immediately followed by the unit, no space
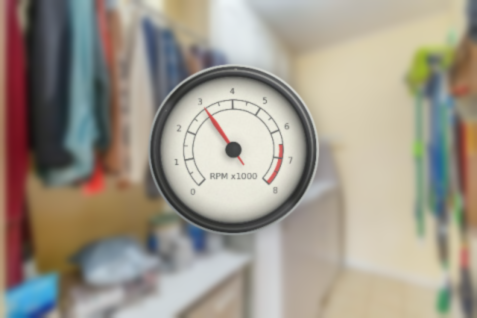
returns 3000rpm
